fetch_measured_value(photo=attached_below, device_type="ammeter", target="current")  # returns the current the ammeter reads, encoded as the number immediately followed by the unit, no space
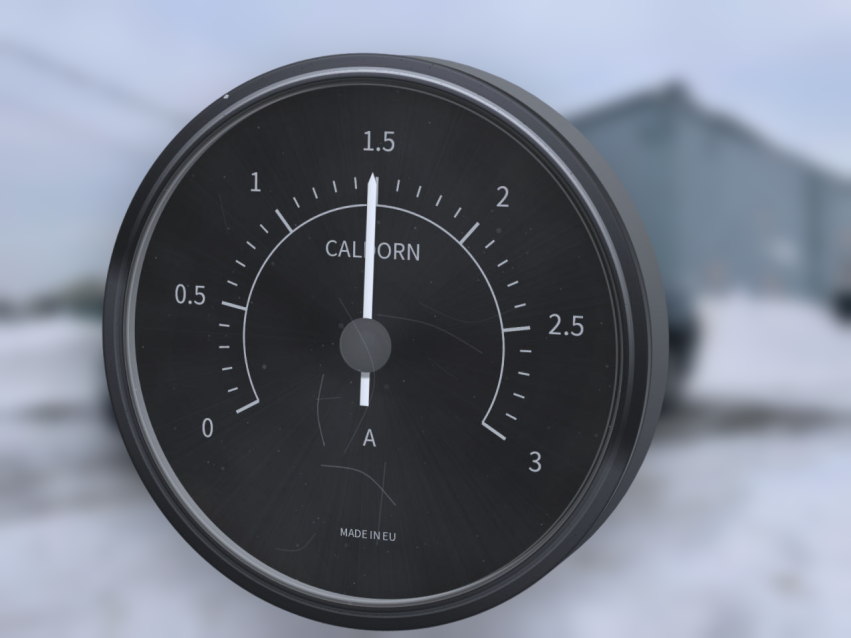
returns 1.5A
